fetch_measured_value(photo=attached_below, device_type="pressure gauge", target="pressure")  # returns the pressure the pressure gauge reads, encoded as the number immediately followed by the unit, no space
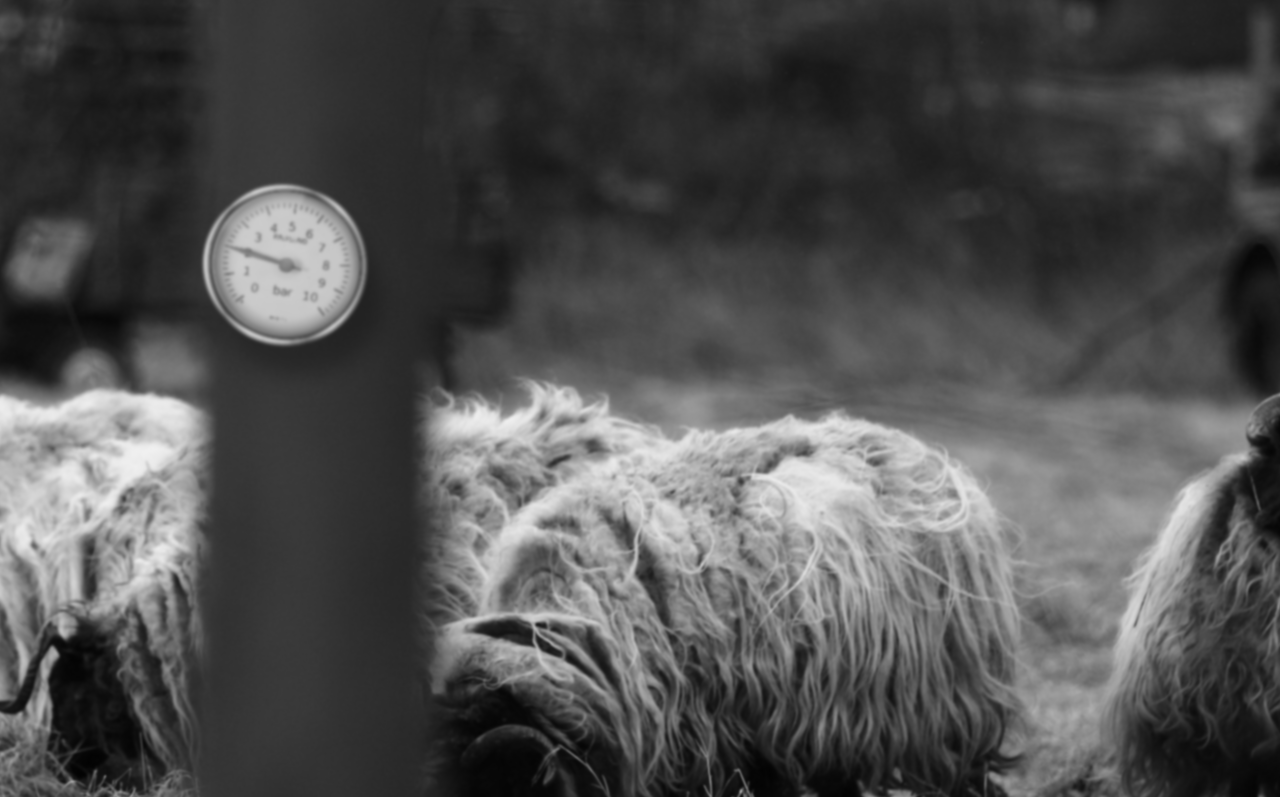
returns 2bar
